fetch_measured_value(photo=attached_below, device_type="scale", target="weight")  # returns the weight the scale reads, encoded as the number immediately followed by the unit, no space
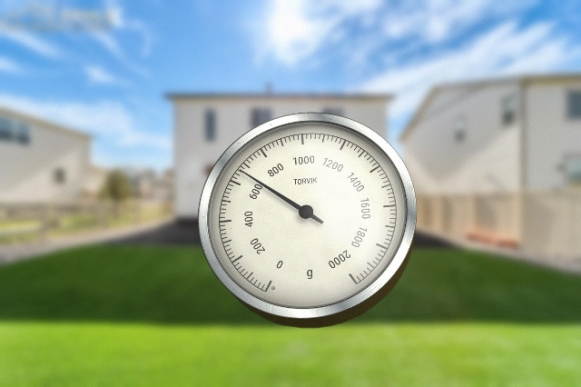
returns 660g
